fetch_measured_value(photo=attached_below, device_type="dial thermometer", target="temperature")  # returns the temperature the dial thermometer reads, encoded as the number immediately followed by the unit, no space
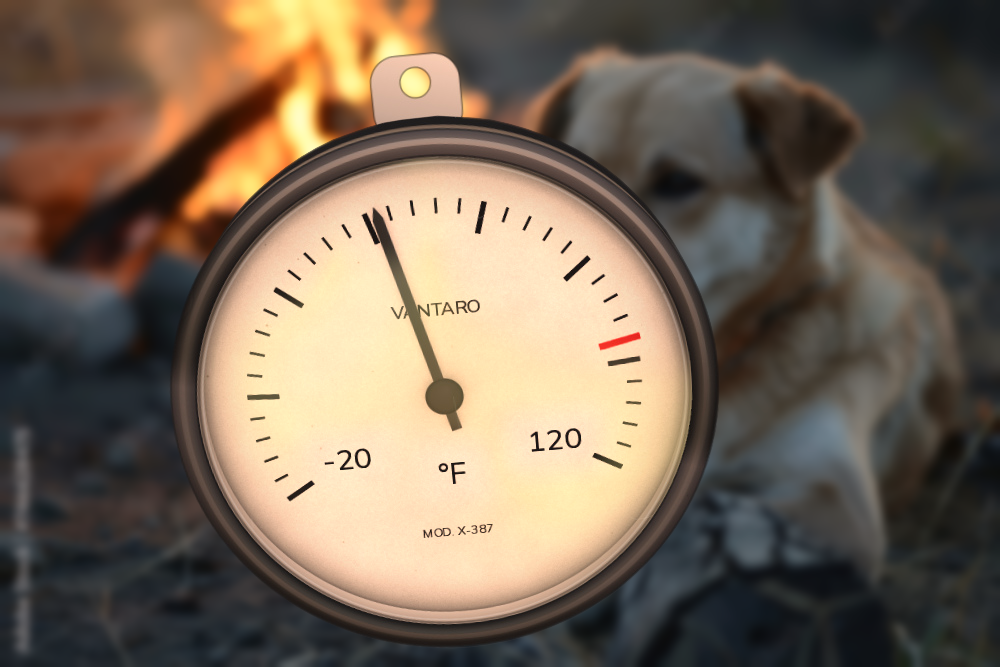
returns 42°F
